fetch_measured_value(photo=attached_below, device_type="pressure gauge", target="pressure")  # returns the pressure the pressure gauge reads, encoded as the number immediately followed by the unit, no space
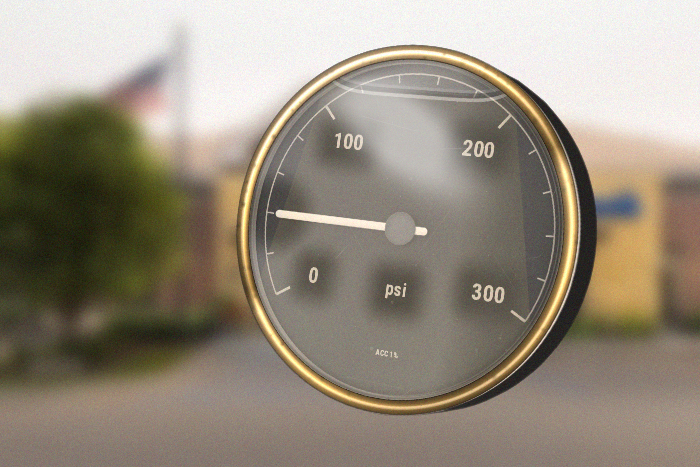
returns 40psi
